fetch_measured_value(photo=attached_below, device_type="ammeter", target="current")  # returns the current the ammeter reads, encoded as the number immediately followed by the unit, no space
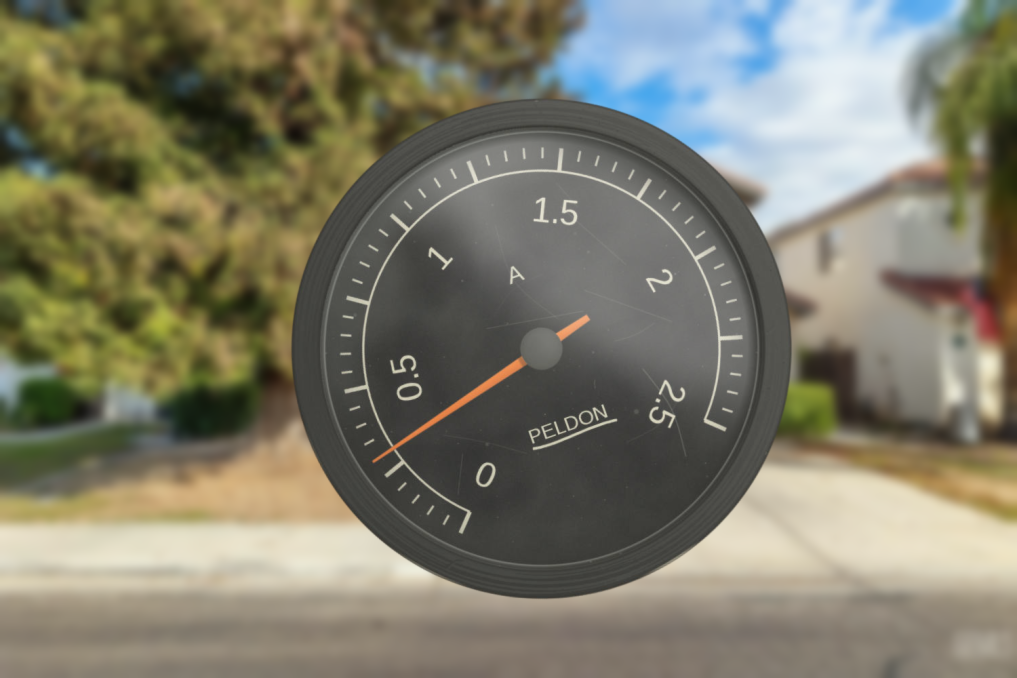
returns 0.3A
